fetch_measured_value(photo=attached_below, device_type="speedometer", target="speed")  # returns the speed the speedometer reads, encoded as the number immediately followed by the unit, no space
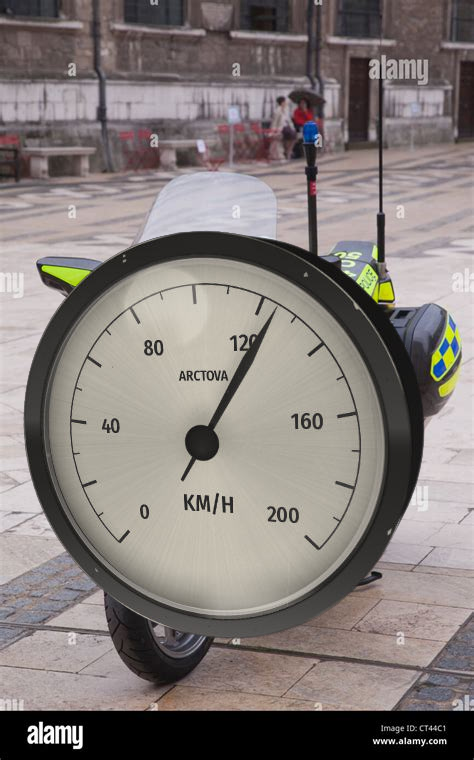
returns 125km/h
